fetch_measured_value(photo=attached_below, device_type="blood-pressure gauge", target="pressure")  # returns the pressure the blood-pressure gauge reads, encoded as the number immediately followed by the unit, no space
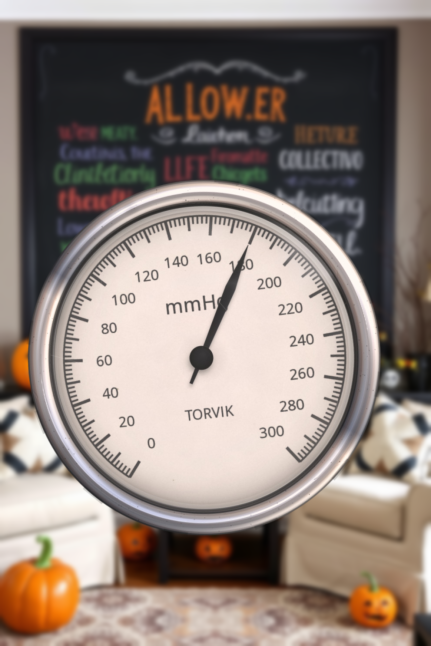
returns 180mmHg
